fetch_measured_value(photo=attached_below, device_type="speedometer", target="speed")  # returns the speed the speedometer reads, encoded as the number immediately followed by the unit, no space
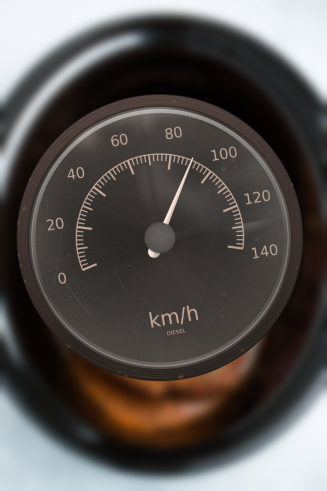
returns 90km/h
